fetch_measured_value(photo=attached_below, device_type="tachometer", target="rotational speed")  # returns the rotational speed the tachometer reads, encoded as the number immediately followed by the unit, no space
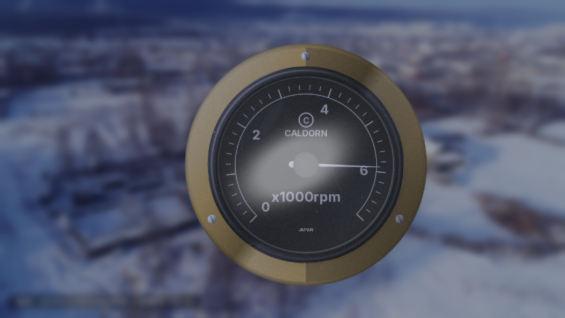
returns 5900rpm
